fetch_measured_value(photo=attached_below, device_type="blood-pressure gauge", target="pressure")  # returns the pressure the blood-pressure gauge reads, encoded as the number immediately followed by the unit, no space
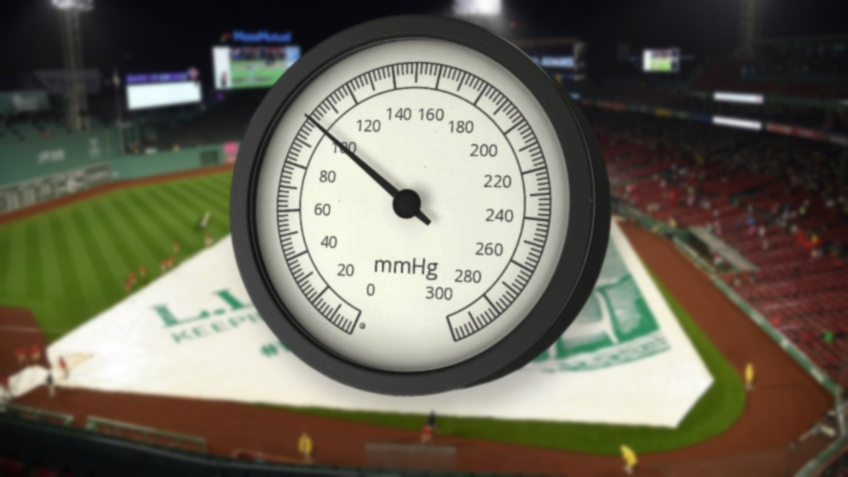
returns 100mmHg
